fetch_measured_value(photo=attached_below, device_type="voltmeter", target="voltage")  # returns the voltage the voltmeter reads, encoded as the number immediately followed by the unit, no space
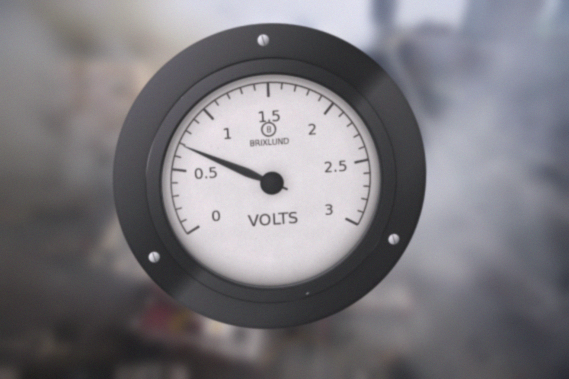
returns 0.7V
